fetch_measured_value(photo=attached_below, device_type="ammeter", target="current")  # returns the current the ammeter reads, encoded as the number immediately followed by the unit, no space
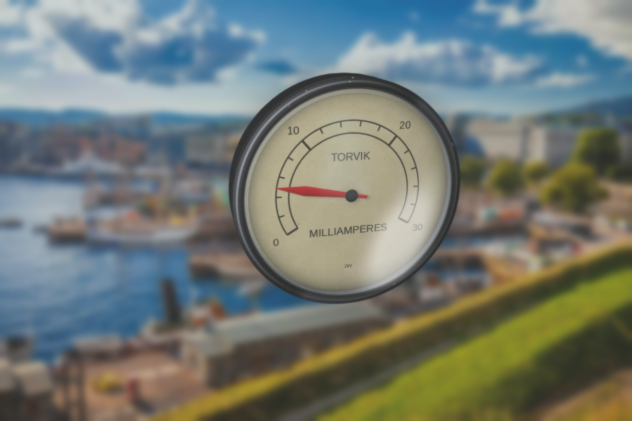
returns 5mA
